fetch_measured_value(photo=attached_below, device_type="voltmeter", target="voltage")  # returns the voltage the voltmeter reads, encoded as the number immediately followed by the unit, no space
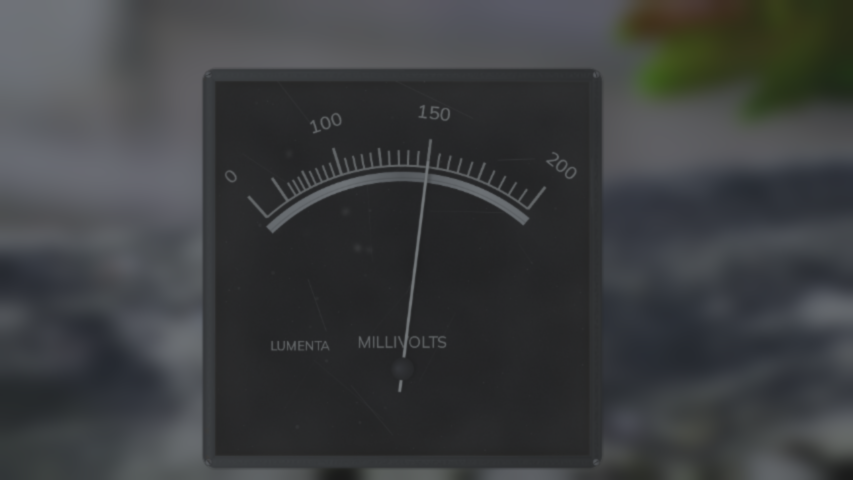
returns 150mV
